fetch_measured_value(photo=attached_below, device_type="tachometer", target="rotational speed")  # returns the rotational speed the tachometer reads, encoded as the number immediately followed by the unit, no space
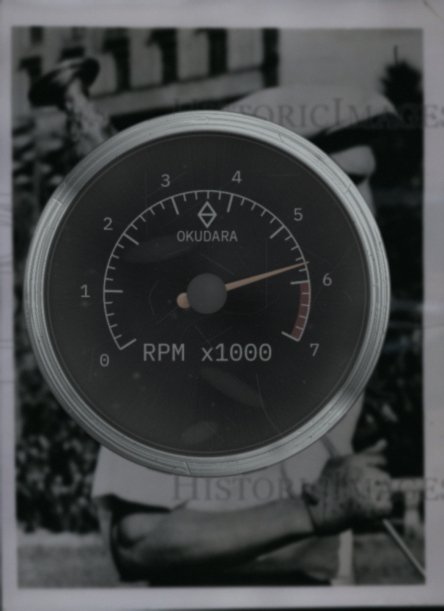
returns 5700rpm
